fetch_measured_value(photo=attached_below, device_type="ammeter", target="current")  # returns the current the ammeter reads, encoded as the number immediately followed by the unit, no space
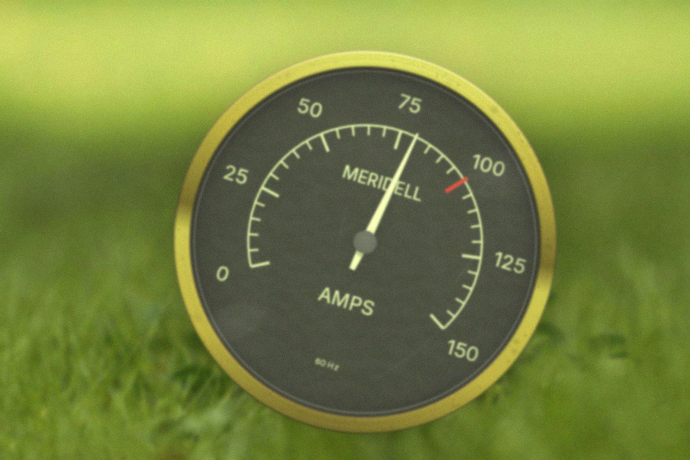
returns 80A
